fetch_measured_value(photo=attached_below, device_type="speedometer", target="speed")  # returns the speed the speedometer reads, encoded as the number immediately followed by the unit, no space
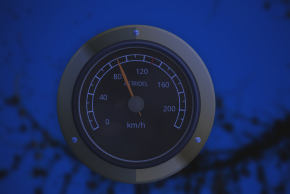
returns 90km/h
